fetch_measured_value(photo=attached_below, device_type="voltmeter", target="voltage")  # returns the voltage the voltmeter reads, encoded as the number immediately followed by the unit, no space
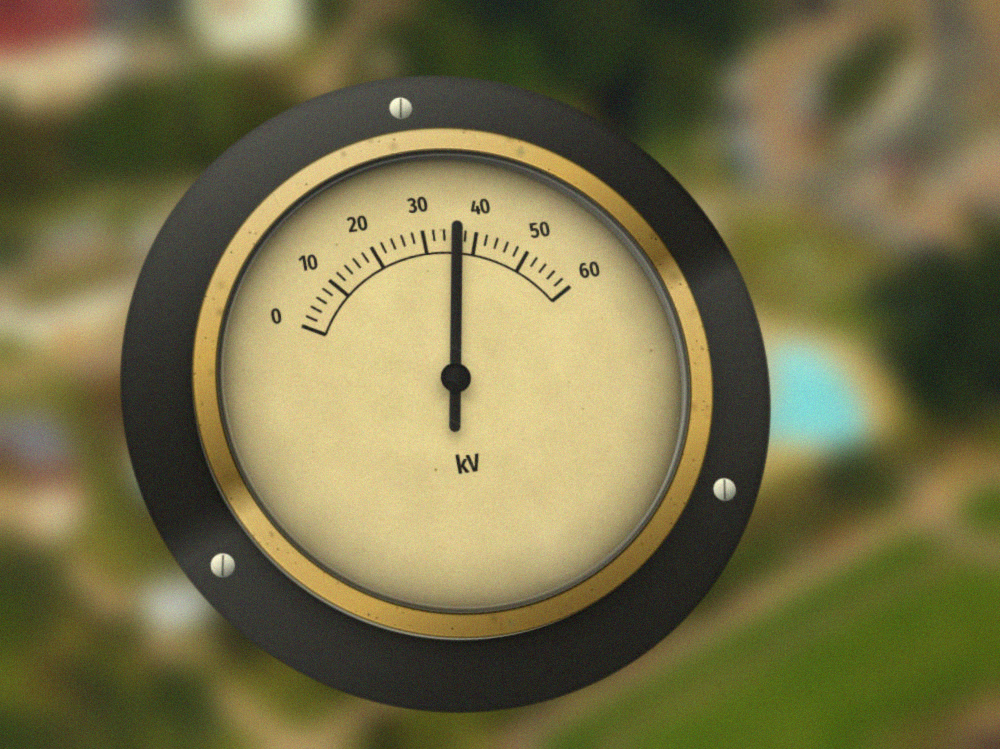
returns 36kV
